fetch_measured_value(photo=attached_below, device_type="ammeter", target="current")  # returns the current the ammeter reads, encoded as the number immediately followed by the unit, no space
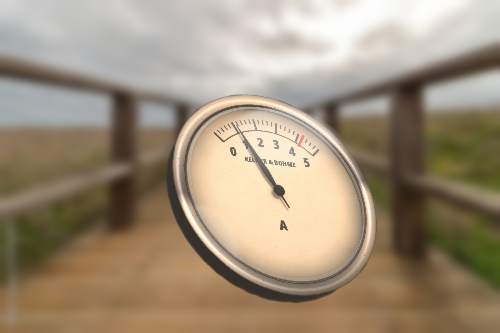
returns 1A
